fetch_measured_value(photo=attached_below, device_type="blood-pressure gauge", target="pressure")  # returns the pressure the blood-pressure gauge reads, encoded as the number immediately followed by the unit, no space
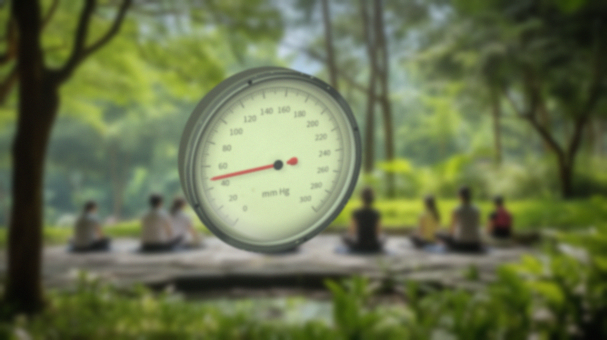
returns 50mmHg
